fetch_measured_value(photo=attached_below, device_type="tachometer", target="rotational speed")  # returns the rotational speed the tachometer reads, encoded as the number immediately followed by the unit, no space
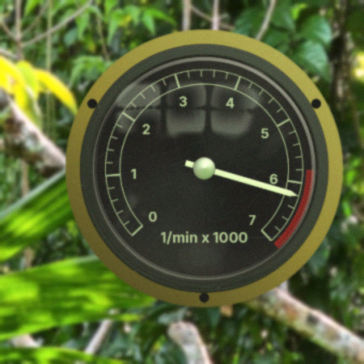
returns 6200rpm
